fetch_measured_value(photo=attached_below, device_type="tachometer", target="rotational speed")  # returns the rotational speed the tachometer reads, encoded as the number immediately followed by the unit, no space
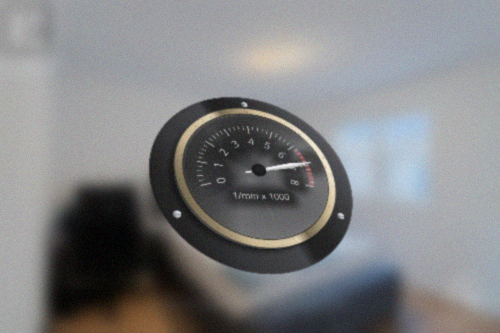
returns 7000rpm
